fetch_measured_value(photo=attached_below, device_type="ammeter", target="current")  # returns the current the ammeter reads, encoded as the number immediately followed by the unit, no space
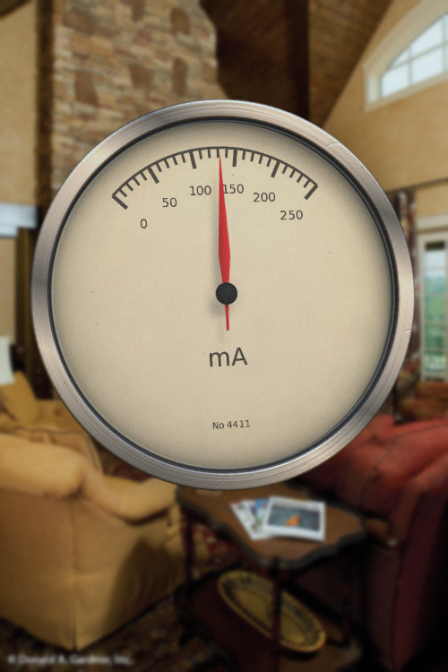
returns 130mA
